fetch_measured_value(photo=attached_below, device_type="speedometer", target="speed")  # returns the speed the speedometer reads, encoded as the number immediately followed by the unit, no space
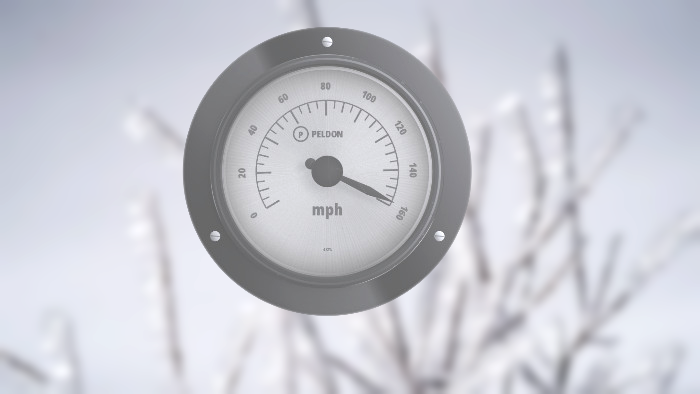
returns 157.5mph
